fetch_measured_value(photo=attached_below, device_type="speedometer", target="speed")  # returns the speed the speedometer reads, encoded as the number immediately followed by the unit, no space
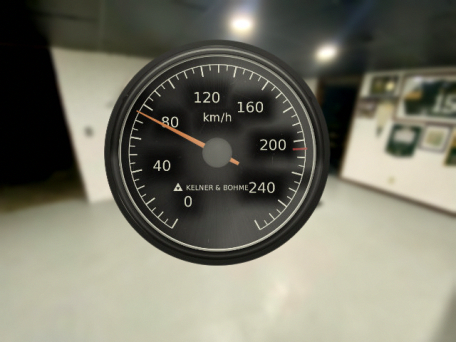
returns 75km/h
